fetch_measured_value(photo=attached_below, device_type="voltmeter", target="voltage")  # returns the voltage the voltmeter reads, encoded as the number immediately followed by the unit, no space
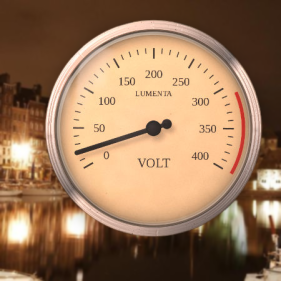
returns 20V
